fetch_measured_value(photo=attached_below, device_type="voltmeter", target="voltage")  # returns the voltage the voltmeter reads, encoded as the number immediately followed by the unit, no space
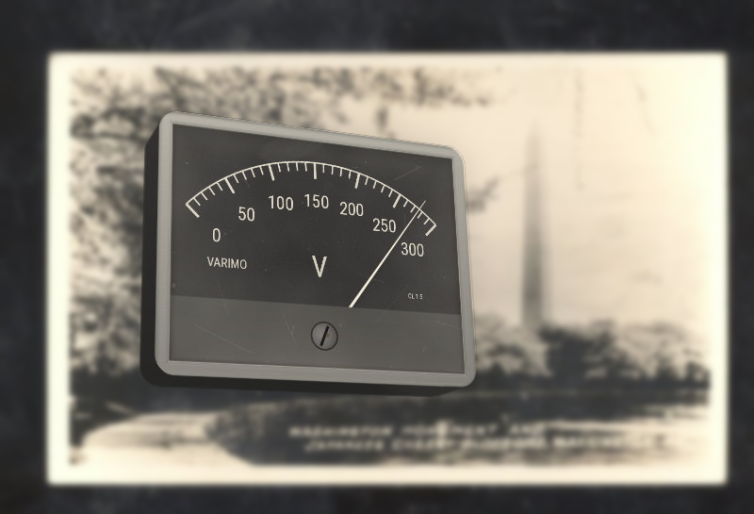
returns 275V
